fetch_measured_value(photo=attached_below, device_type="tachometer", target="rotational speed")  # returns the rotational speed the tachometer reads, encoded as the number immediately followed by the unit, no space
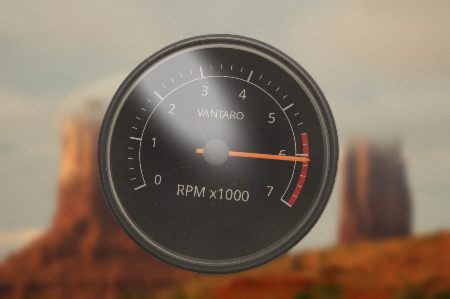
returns 6100rpm
